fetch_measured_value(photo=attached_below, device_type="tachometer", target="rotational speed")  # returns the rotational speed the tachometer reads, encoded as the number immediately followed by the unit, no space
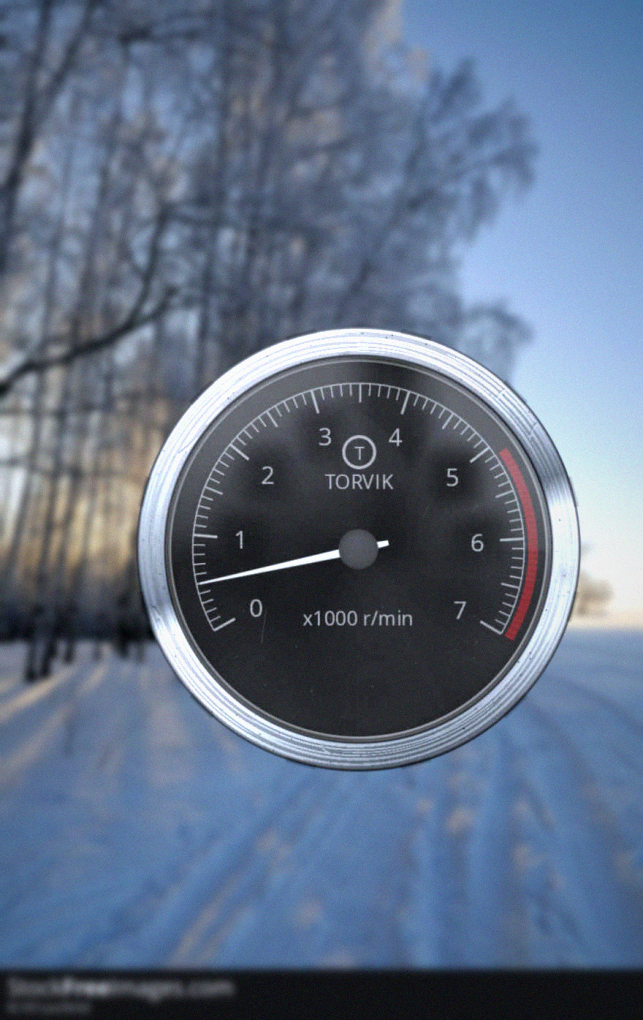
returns 500rpm
